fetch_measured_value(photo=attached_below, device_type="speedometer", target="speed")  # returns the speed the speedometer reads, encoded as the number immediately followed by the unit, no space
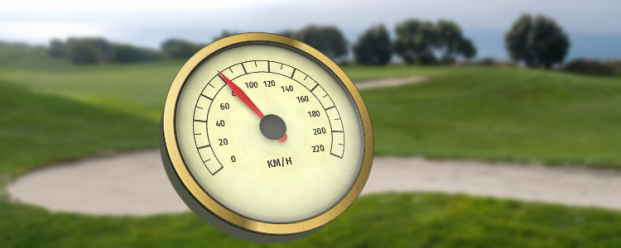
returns 80km/h
